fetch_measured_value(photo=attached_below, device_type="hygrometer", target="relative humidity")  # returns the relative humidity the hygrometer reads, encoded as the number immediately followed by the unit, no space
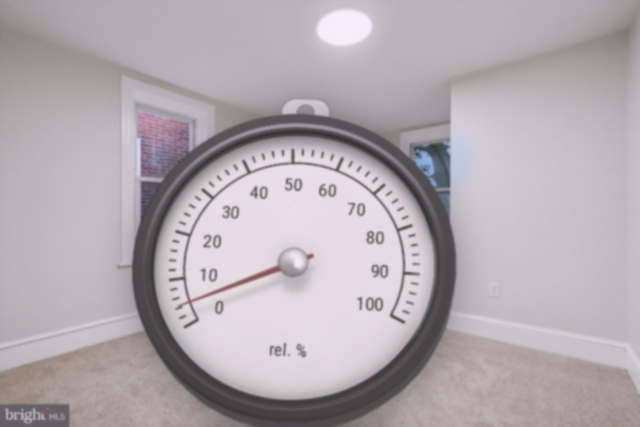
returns 4%
